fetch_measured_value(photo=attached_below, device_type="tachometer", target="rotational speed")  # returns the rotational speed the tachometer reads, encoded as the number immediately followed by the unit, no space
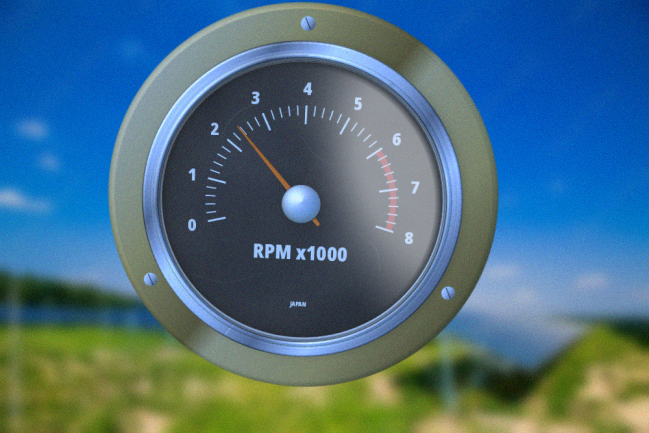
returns 2400rpm
